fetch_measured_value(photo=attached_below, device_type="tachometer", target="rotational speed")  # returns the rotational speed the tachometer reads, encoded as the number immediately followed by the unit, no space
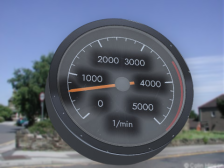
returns 600rpm
